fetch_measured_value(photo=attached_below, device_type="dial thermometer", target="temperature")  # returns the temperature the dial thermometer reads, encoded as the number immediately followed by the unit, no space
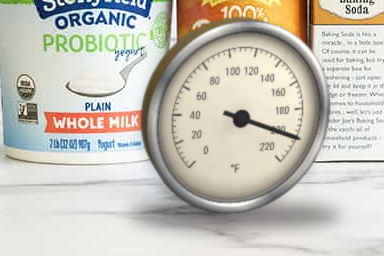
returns 200°F
